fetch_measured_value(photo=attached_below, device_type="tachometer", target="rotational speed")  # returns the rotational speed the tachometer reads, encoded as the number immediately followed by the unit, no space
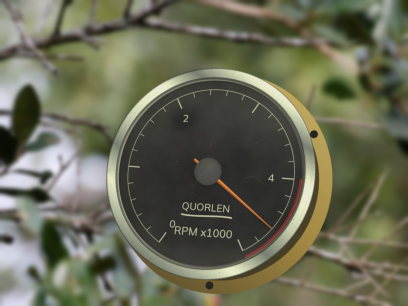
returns 4600rpm
